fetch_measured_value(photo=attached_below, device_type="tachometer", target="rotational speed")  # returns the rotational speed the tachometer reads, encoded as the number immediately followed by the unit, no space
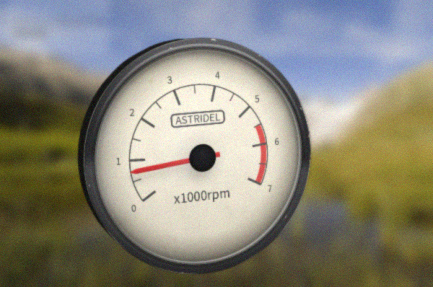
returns 750rpm
